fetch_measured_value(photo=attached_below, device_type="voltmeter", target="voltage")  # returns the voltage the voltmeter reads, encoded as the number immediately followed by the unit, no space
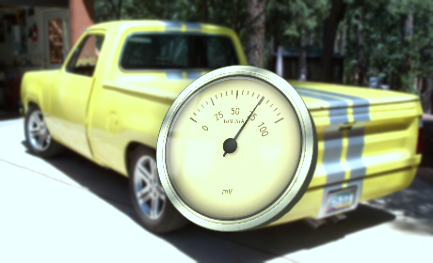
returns 75mV
